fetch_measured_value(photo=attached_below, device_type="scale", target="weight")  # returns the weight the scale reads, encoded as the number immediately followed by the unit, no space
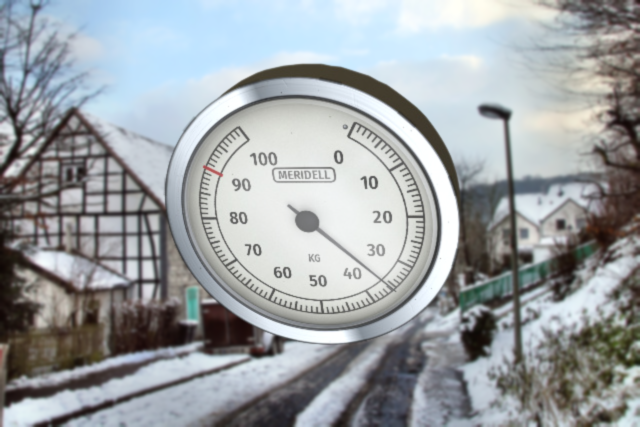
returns 35kg
